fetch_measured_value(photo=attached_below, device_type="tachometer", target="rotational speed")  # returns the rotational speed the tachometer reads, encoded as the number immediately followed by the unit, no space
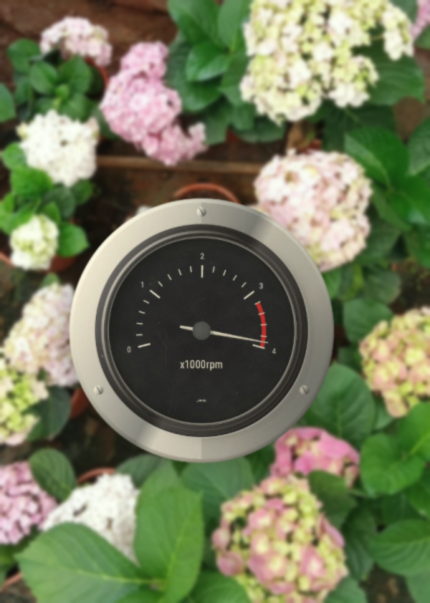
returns 3900rpm
